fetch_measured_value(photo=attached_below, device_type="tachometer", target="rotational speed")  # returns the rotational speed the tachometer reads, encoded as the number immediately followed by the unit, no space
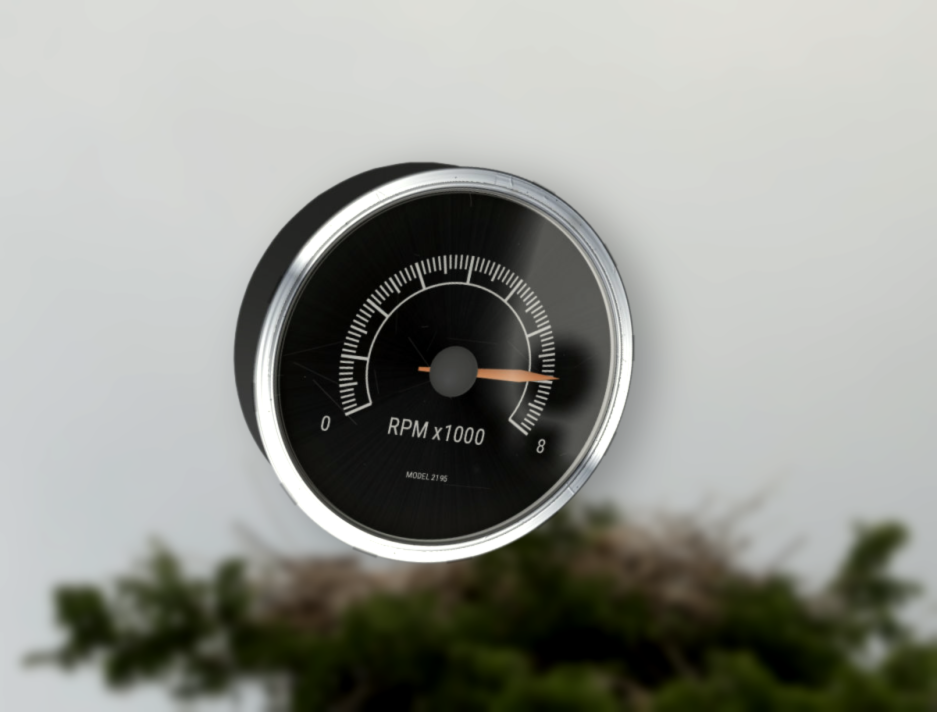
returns 6900rpm
